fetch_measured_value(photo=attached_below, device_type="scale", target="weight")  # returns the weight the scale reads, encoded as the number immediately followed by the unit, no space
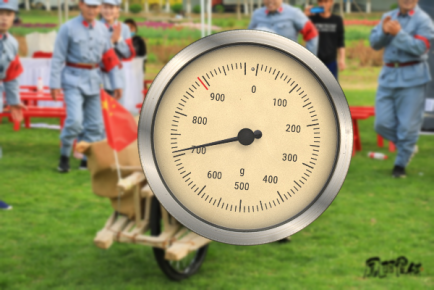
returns 710g
